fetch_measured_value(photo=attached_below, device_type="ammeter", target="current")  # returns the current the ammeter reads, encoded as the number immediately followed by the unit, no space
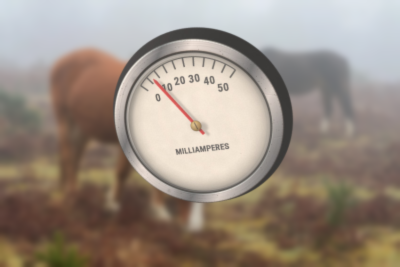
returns 7.5mA
